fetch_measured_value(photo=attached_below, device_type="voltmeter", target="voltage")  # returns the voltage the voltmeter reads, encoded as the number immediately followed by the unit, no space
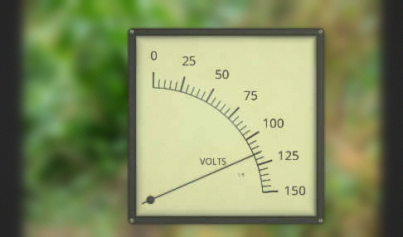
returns 115V
